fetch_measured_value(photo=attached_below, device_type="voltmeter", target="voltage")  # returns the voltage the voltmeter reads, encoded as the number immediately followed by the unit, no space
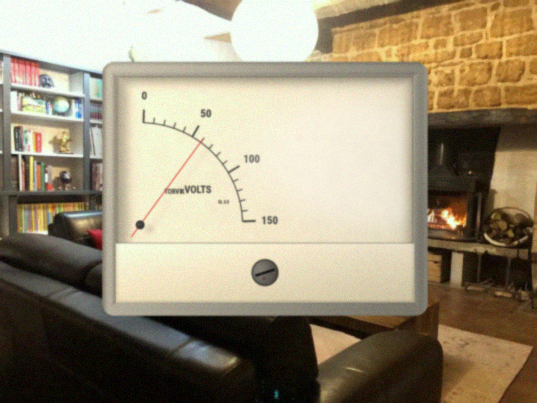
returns 60V
